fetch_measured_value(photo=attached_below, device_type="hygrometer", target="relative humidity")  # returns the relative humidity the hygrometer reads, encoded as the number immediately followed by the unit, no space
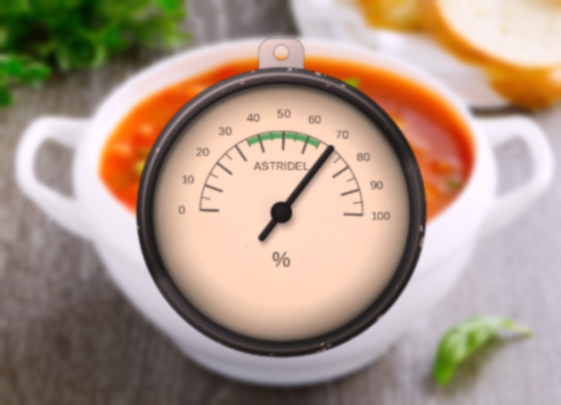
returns 70%
